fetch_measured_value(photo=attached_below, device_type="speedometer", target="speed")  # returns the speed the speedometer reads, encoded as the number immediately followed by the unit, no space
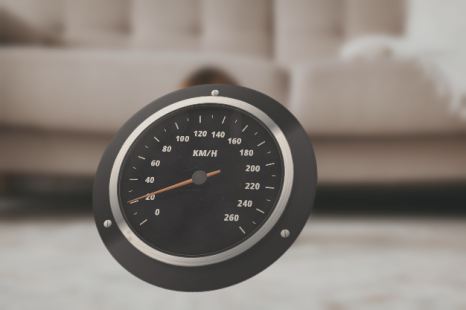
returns 20km/h
